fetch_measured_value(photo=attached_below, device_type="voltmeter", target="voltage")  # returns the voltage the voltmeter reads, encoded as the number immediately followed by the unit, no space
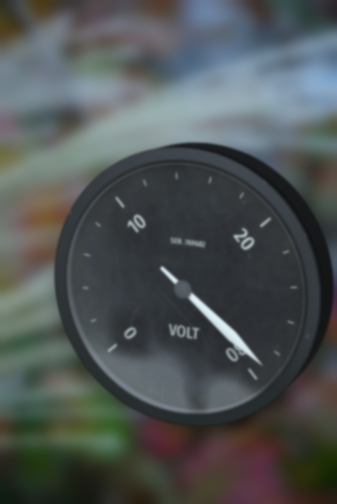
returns 29V
